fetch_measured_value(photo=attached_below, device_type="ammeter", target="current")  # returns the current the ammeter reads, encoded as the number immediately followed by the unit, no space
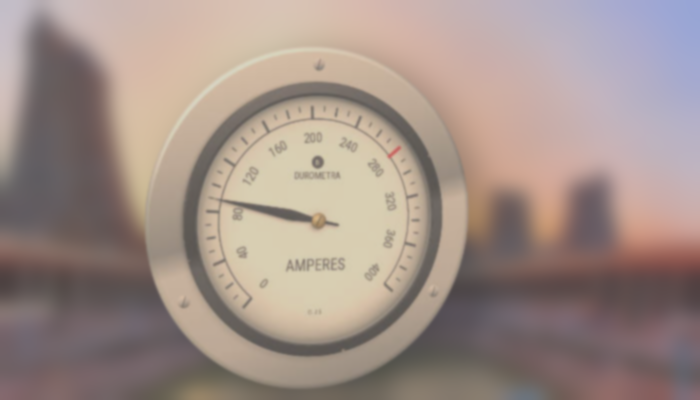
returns 90A
